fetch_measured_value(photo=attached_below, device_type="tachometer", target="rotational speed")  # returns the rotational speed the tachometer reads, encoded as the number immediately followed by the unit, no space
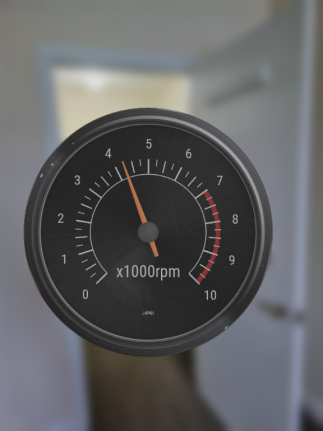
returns 4250rpm
